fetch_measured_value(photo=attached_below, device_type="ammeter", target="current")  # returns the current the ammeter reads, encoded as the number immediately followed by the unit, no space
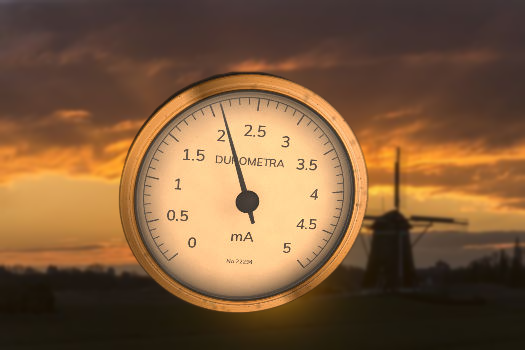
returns 2.1mA
